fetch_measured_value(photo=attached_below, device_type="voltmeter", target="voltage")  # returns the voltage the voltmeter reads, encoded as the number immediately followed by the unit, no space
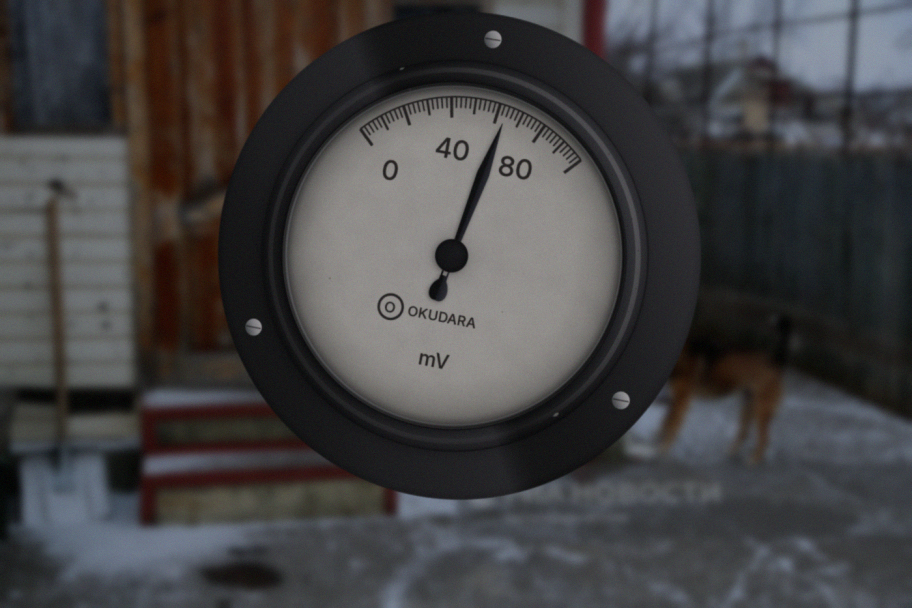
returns 64mV
